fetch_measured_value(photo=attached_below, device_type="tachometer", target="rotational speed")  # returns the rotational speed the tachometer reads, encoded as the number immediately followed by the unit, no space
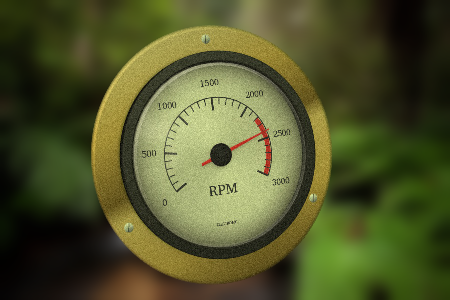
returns 2400rpm
